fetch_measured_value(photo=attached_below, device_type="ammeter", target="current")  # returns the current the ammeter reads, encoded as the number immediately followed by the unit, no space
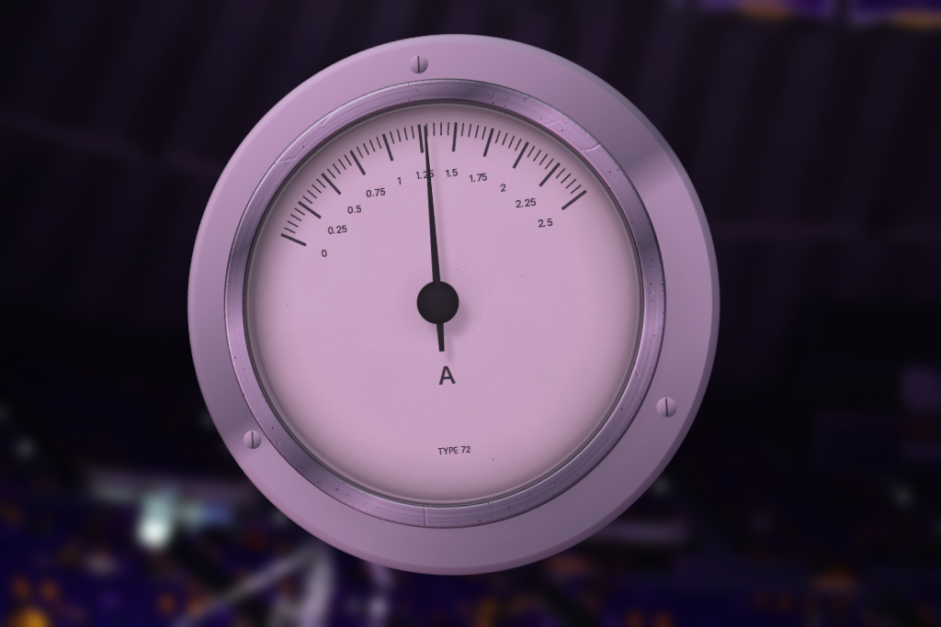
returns 1.3A
